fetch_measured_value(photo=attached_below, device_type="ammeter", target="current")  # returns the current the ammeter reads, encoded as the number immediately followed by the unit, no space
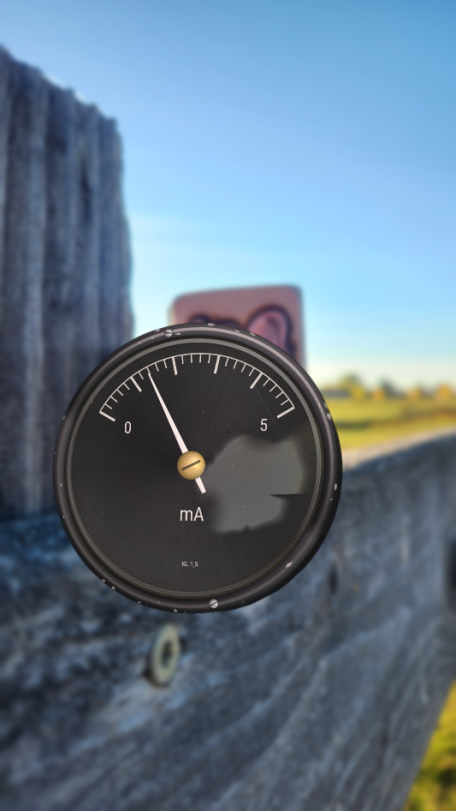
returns 1.4mA
